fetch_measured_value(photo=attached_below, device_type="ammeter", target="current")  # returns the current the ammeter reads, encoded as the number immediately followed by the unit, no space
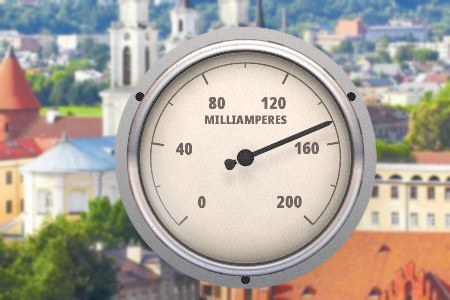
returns 150mA
